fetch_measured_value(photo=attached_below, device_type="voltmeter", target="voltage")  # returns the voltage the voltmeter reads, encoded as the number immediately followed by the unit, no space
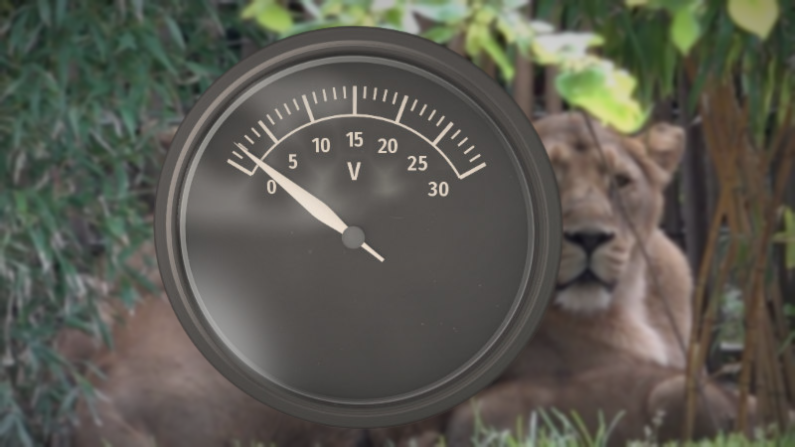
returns 2V
